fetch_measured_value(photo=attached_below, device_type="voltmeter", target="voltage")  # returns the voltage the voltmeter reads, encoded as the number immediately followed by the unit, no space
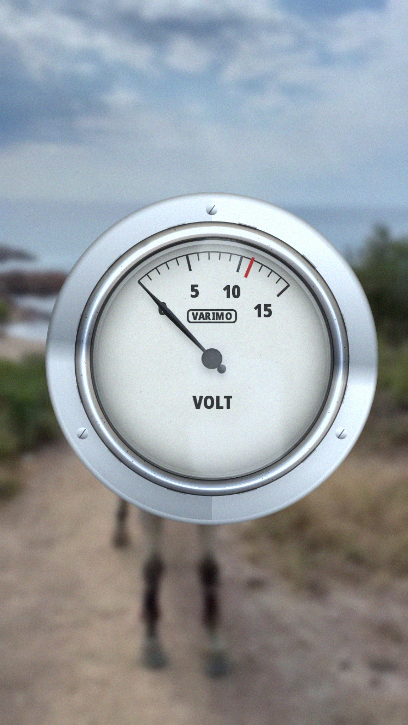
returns 0V
